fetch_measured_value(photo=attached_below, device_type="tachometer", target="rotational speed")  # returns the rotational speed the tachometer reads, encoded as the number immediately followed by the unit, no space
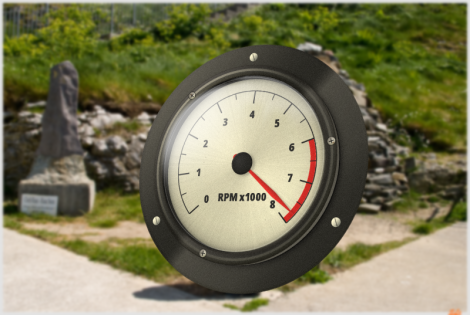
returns 7750rpm
